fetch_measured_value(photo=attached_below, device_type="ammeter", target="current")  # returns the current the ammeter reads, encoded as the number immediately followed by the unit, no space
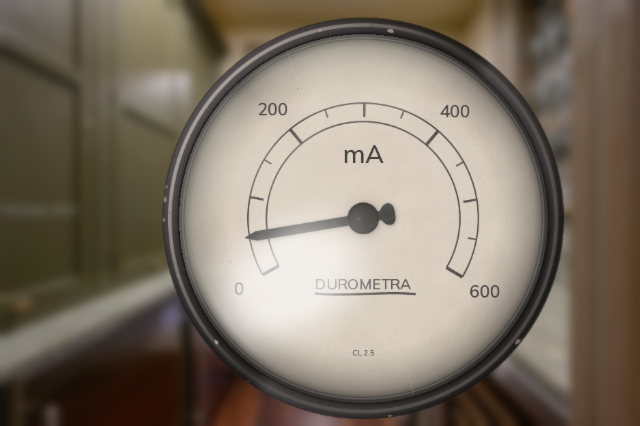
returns 50mA
